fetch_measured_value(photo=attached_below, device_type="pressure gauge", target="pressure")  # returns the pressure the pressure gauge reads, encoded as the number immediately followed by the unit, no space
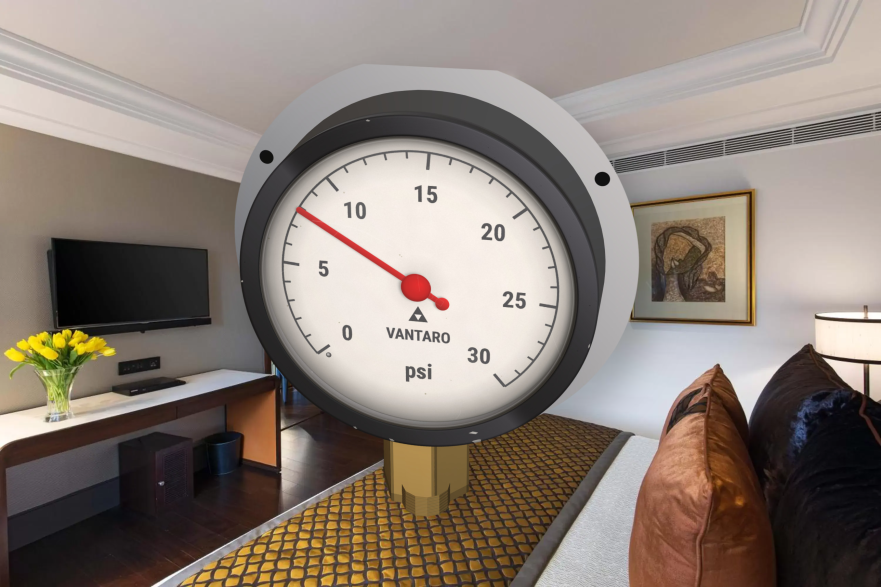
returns 8psi
